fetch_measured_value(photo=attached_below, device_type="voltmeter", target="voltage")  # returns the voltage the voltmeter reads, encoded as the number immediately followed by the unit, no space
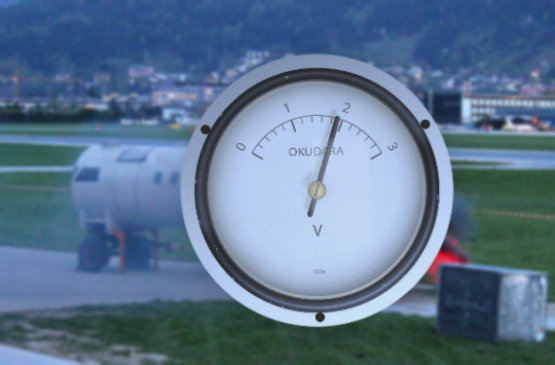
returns 1.9V
